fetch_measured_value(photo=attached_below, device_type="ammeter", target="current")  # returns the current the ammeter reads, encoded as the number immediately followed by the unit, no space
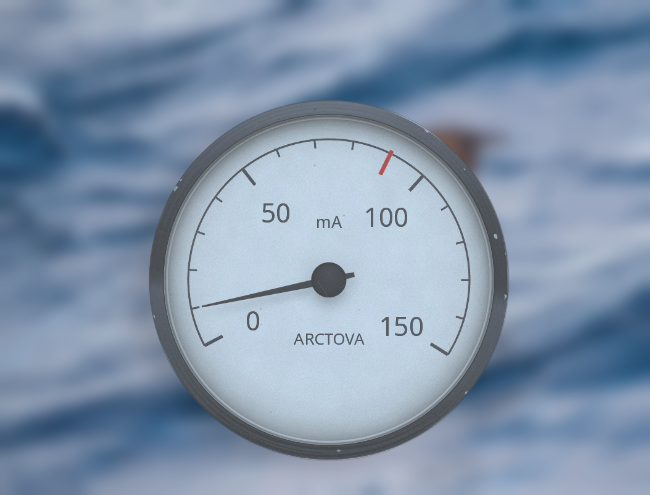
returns 10mA
